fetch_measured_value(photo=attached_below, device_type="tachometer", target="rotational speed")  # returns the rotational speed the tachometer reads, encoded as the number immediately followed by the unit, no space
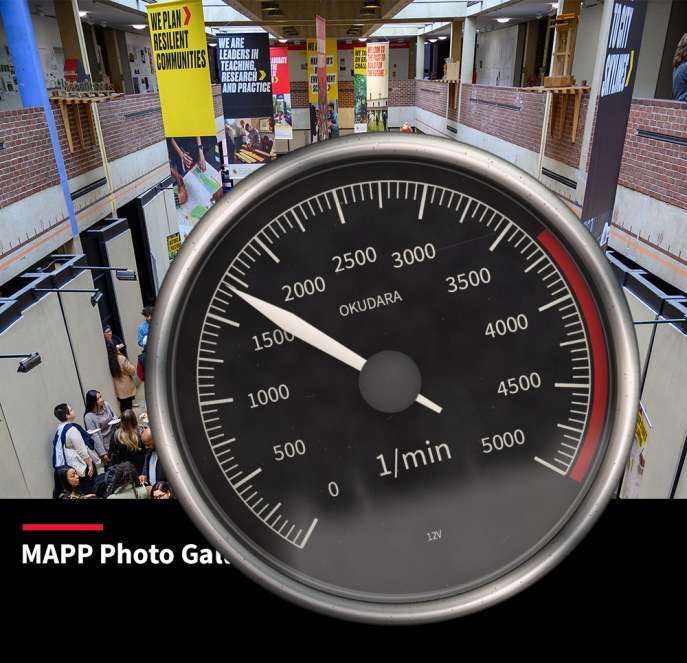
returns 1700rpm
